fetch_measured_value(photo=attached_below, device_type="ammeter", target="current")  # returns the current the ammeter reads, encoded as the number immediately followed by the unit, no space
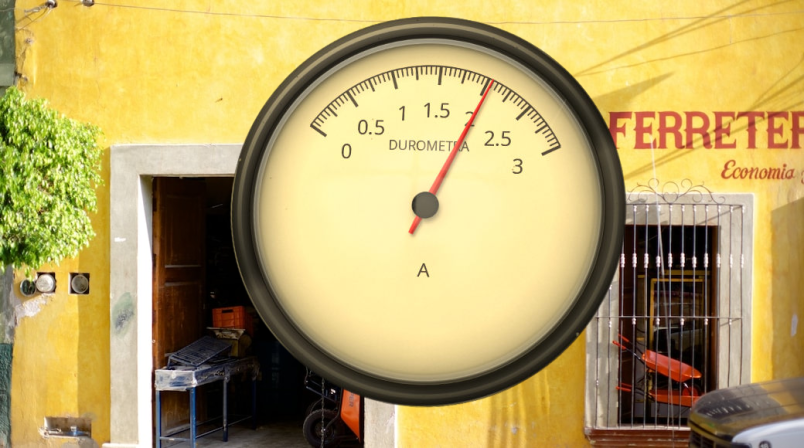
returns 2.05A
